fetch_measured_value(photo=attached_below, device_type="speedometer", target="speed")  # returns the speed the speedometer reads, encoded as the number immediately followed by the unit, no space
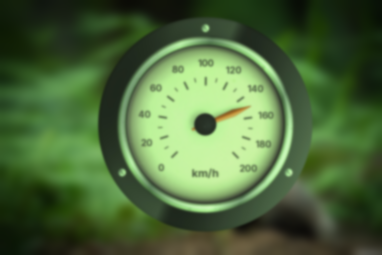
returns 150km/h
